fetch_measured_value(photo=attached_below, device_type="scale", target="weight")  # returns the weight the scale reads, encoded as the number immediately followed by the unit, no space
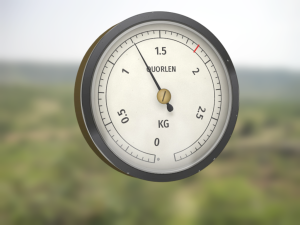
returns 1.25kg
